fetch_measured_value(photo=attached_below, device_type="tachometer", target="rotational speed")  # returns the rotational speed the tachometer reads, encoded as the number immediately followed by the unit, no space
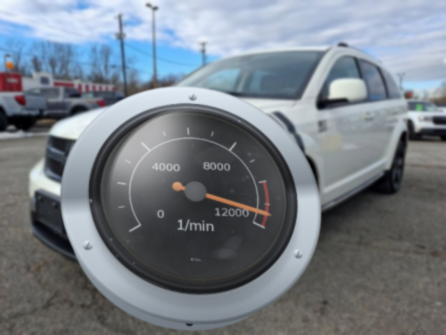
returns 11500rpm
